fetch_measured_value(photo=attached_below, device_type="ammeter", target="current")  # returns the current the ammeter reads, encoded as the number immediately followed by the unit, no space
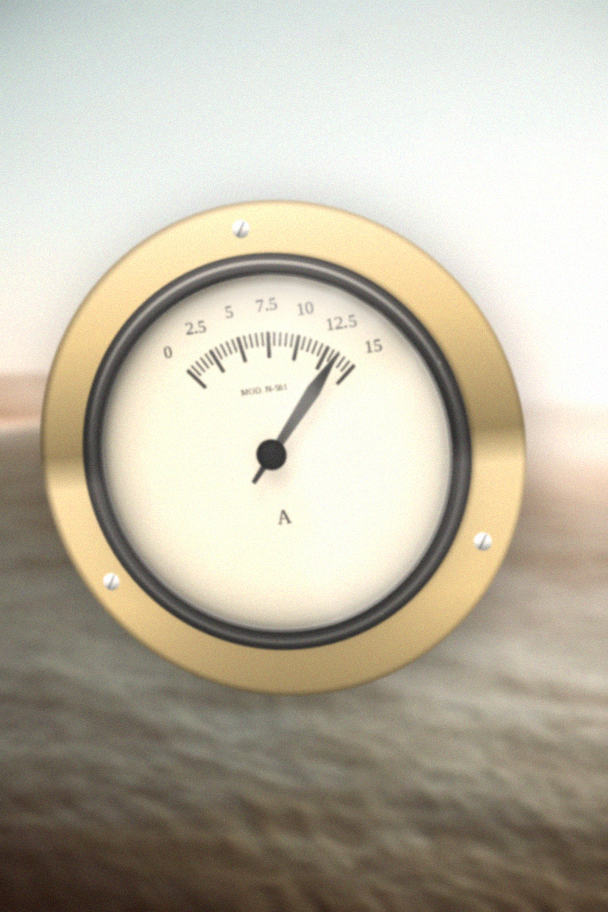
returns 13.5A
